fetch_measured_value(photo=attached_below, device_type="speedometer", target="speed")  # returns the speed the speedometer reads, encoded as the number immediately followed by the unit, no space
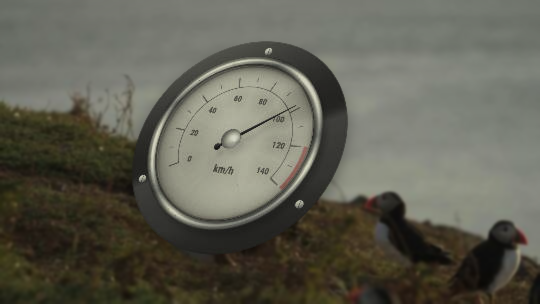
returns 100km/h
